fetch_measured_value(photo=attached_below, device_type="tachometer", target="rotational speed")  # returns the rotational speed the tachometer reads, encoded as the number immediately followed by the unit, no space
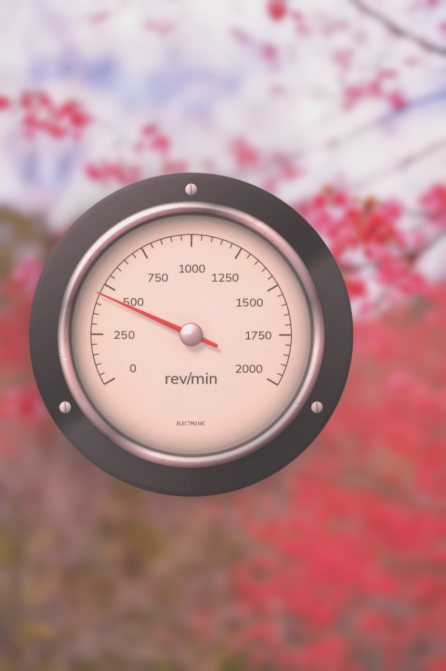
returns 450rpm
